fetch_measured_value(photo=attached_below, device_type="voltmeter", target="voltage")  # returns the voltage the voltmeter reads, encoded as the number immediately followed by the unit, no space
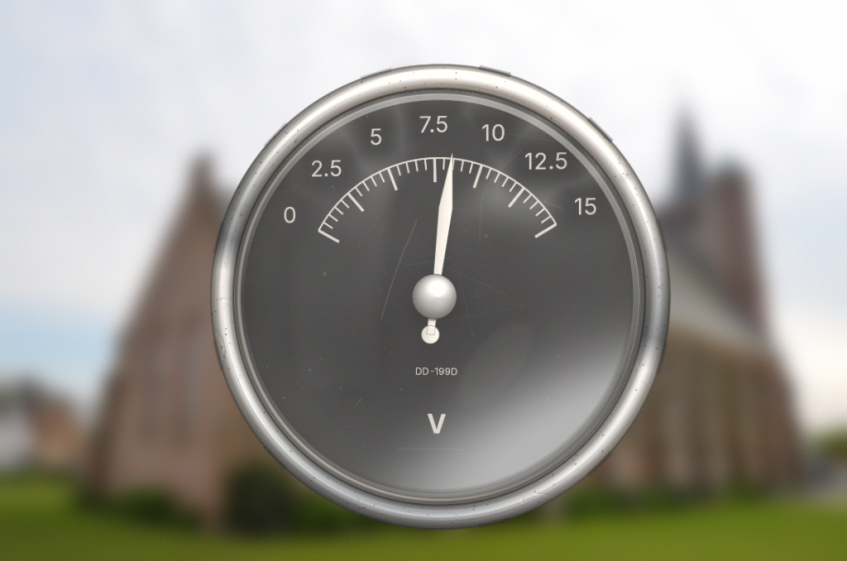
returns 8.5V
